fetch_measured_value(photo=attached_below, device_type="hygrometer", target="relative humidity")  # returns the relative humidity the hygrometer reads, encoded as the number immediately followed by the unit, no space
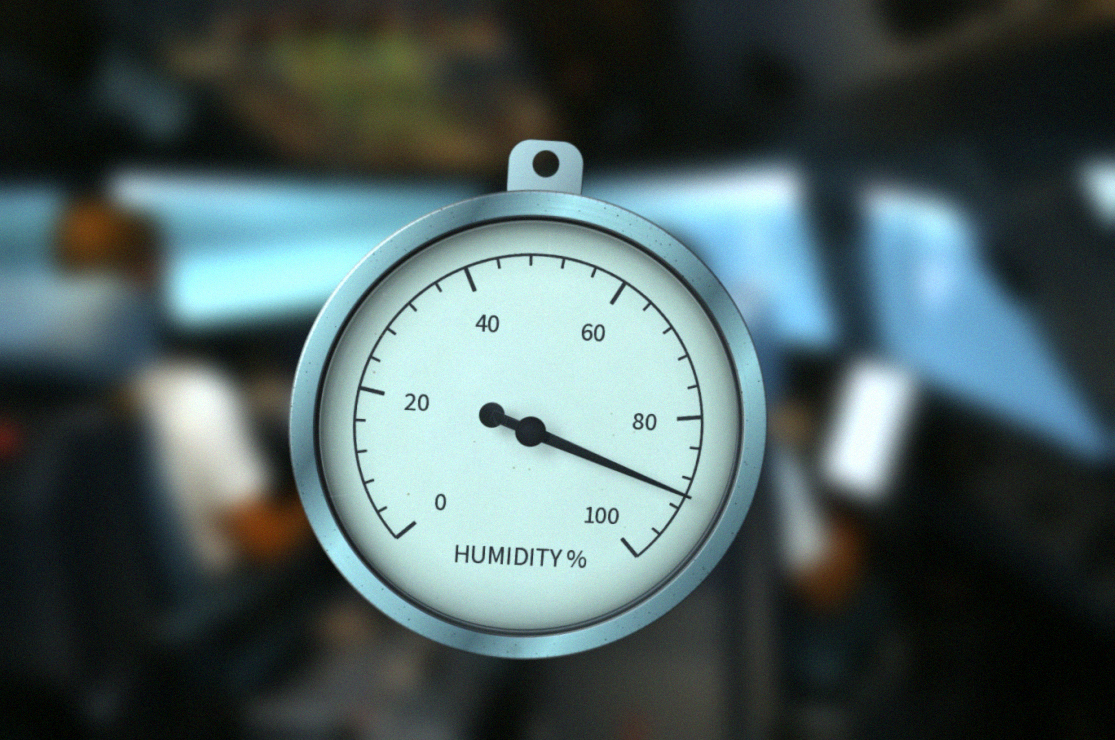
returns 90%
